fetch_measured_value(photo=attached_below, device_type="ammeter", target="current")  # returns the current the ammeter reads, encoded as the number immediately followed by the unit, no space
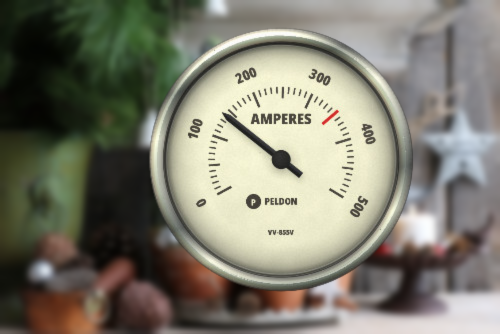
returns 140A
